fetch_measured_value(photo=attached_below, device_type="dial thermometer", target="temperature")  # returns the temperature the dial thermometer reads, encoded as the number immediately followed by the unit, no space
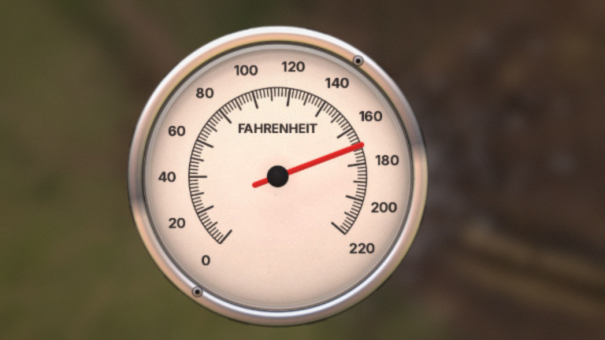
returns 170°F
